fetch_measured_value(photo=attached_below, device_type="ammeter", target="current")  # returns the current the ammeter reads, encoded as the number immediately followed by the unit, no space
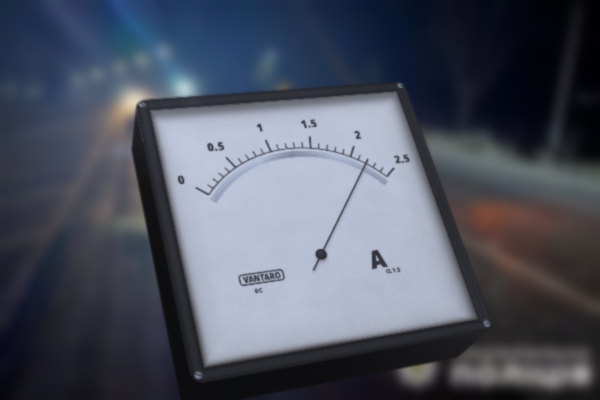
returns 2.2A
